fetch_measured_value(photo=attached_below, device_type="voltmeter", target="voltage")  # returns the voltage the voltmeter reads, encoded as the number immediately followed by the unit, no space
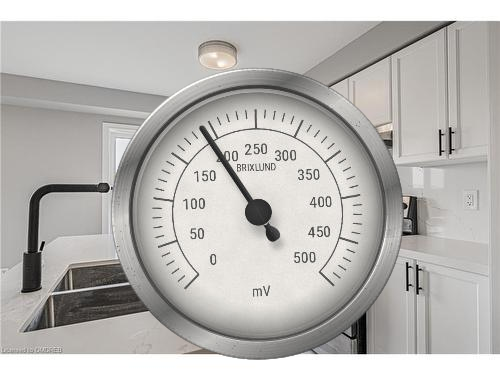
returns 190mV
